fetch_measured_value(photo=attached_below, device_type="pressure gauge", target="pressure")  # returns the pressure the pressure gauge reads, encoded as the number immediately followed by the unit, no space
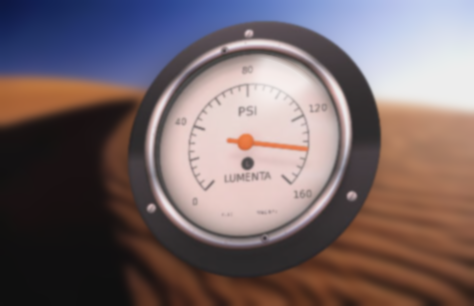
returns 140psi
